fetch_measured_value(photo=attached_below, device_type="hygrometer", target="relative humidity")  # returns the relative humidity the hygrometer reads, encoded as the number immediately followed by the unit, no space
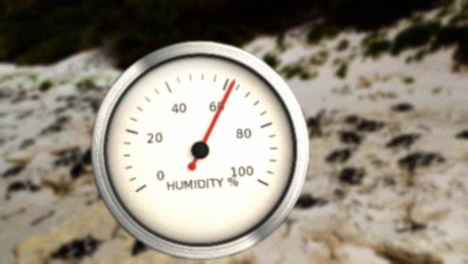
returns 62%
